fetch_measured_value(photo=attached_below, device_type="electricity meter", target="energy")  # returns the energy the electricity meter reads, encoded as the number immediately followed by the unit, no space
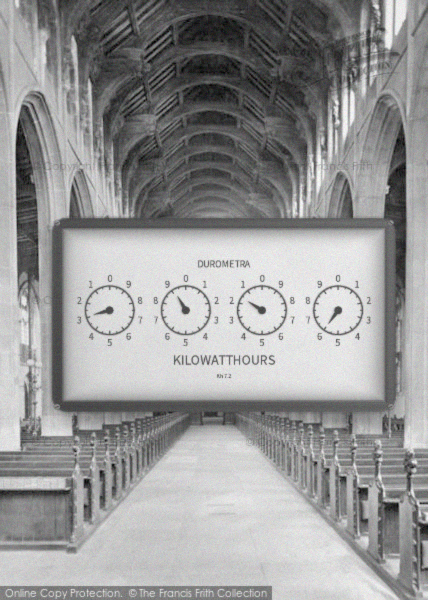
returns 2916kWh
